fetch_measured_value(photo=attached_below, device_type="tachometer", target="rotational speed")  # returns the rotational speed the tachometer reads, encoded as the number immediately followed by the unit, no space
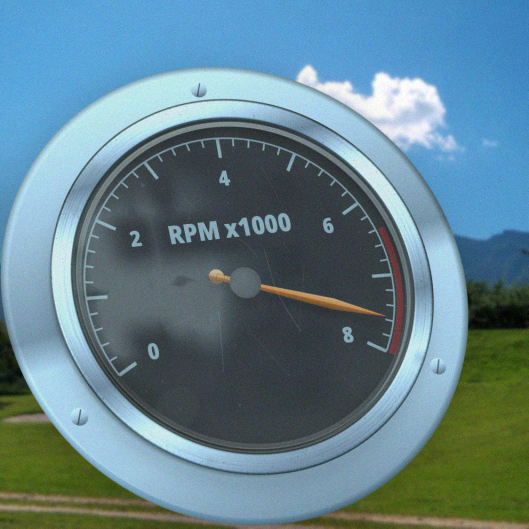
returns 7600rpm
